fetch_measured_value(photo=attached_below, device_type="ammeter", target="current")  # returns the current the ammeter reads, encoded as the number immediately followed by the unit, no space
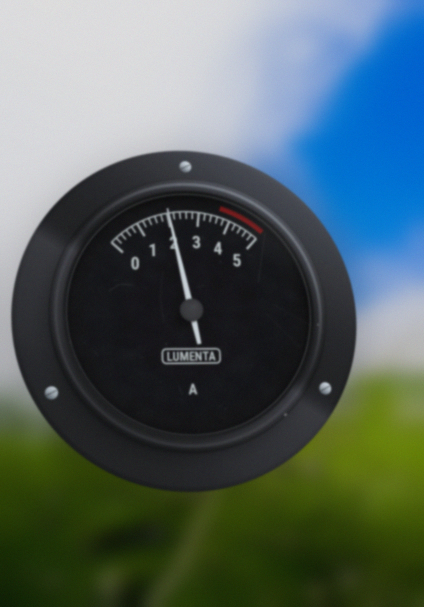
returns 2A
